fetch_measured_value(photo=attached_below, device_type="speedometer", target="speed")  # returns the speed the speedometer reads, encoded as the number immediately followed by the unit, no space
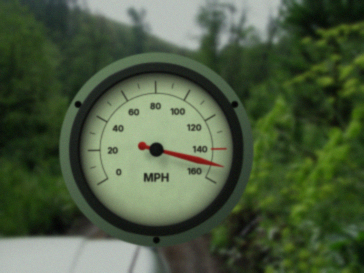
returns 150mph
